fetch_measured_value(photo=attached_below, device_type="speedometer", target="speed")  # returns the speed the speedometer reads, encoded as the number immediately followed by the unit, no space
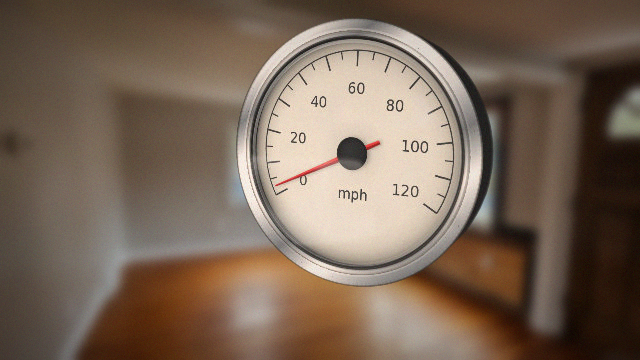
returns 2.5mph
